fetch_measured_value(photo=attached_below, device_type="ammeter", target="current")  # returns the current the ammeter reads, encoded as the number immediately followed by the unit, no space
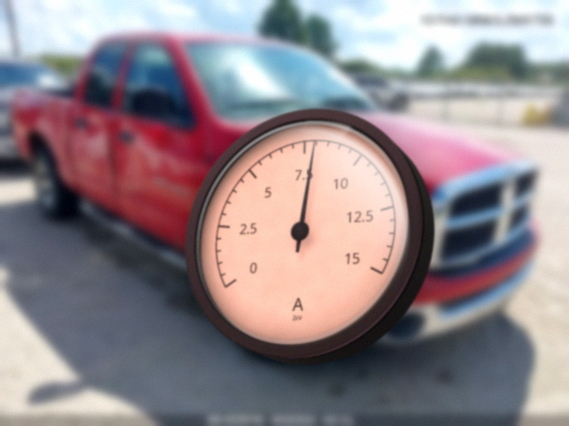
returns 8A
